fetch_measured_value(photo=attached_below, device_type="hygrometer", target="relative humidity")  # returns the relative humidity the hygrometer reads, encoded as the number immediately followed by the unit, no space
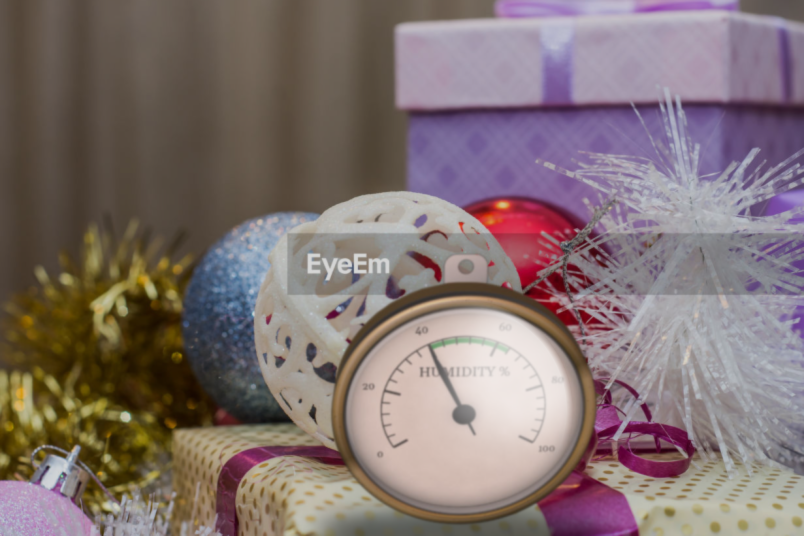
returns 40%
